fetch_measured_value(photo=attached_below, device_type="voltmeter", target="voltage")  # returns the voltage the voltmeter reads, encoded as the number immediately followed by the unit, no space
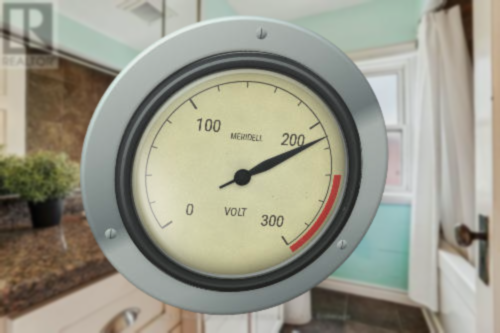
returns 210V
